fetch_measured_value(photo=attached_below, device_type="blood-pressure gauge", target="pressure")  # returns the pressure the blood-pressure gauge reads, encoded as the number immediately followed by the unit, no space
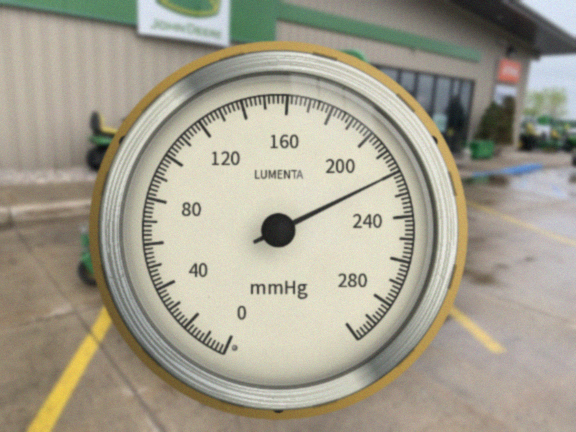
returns 220mmHg
